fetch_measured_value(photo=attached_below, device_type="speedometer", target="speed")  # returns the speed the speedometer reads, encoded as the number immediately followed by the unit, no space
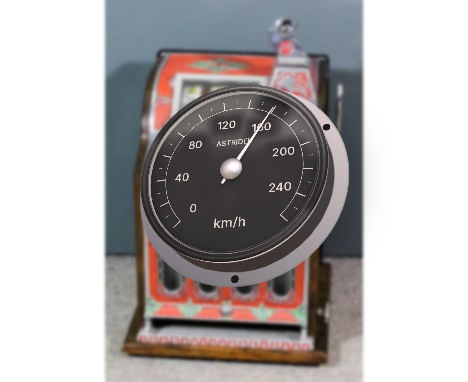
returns 160km/h
